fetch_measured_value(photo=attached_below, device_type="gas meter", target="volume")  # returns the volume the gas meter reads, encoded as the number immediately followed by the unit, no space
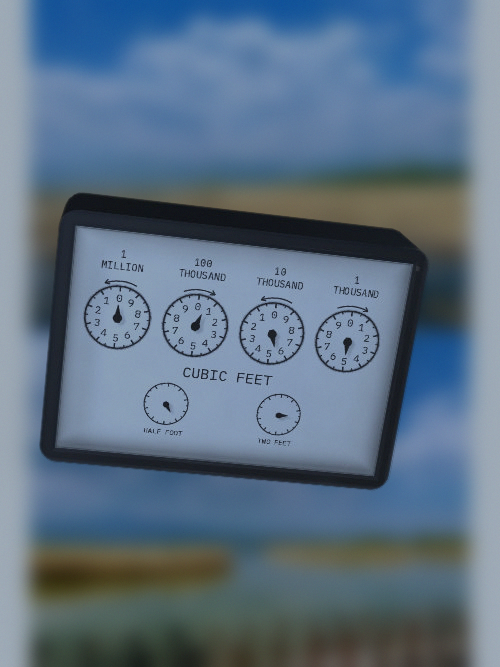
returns 5500ft³
